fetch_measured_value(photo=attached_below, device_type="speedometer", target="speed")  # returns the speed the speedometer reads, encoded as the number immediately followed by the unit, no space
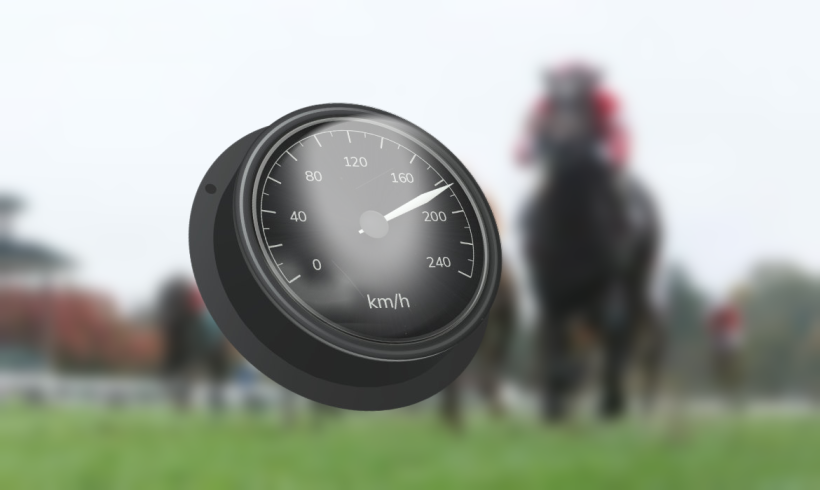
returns 185km/h
